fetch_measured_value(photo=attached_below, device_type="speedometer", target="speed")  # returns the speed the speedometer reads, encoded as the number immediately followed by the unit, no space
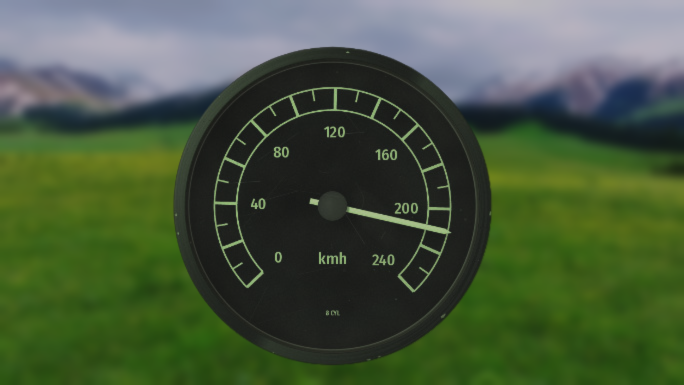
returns 210km/h
